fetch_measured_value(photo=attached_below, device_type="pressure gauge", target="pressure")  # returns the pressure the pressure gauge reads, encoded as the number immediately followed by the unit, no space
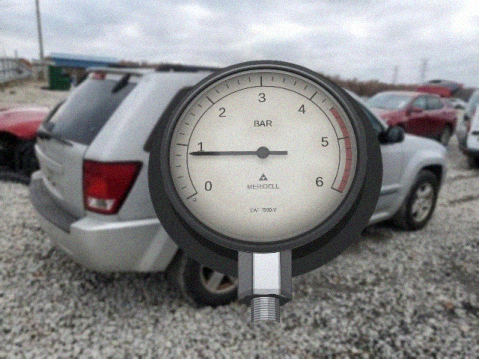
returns 0.8bar
